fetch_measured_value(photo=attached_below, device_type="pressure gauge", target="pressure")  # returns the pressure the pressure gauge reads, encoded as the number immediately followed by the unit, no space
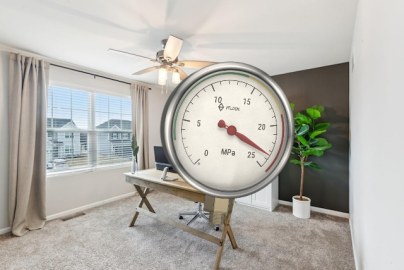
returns 23.5MPa
